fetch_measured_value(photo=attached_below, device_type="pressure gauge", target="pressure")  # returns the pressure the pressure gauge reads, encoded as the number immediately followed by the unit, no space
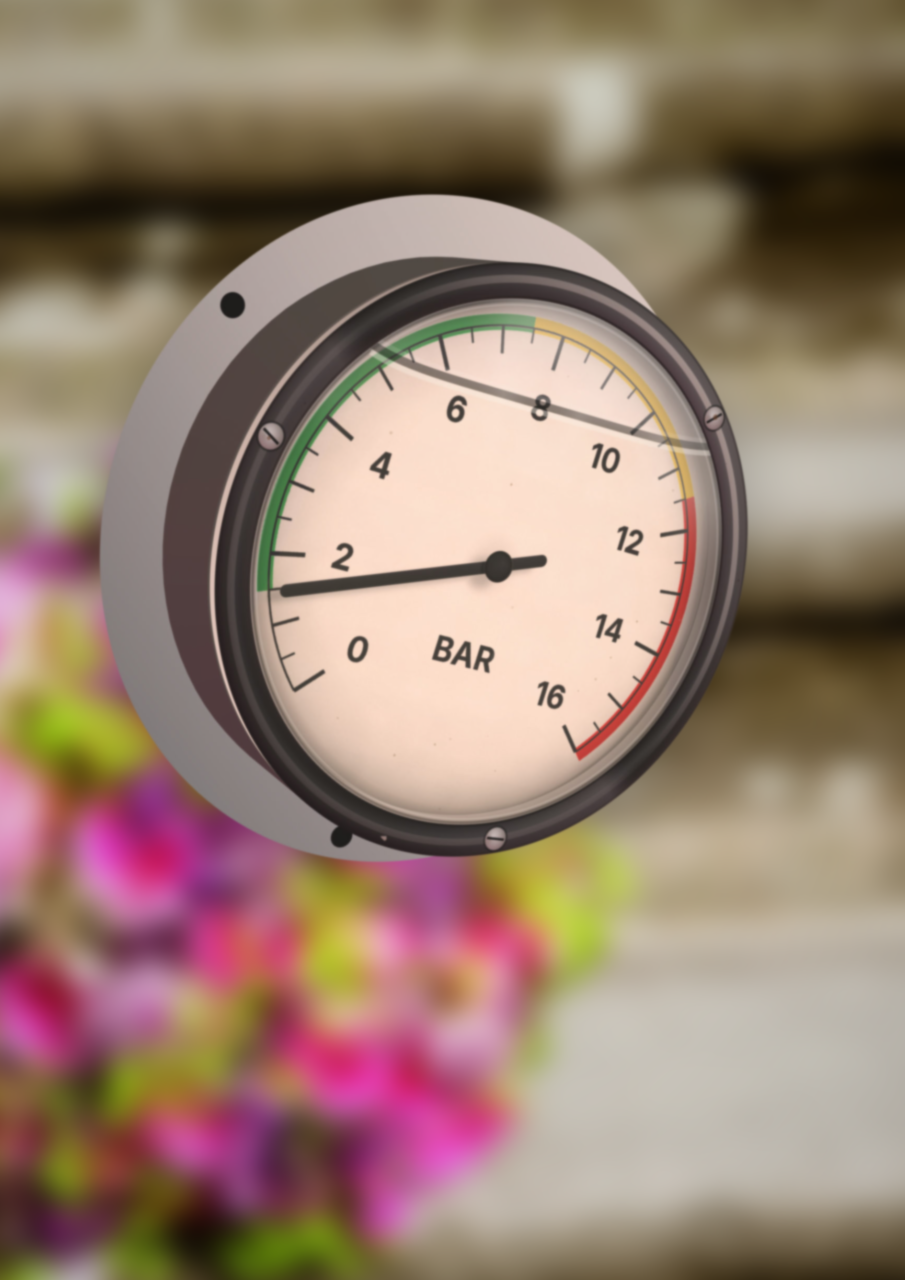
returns 1.5bar
